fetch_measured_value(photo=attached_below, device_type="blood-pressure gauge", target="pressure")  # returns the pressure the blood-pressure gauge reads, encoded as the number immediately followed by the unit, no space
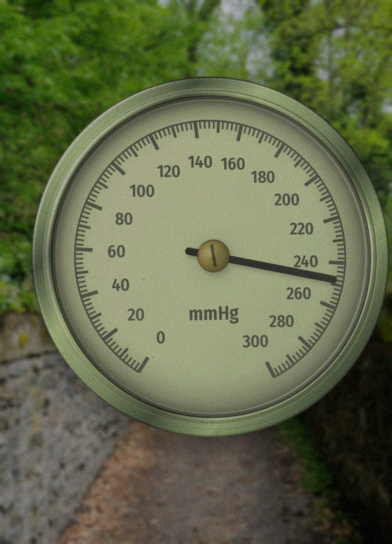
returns 248mmHg
